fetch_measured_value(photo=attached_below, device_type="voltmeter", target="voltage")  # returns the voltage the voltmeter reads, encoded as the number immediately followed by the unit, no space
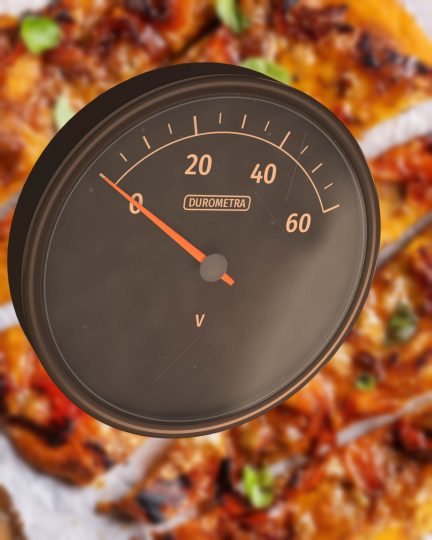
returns 0V
